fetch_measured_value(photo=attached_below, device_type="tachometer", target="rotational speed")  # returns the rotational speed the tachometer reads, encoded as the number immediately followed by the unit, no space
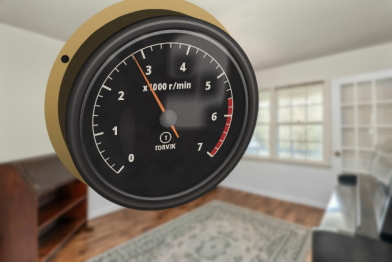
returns 2800rpm
